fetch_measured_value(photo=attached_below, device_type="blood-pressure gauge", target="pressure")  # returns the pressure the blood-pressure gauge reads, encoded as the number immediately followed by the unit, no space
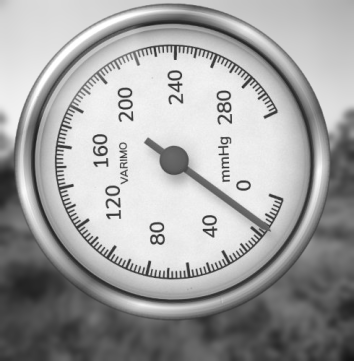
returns 16mmHg
